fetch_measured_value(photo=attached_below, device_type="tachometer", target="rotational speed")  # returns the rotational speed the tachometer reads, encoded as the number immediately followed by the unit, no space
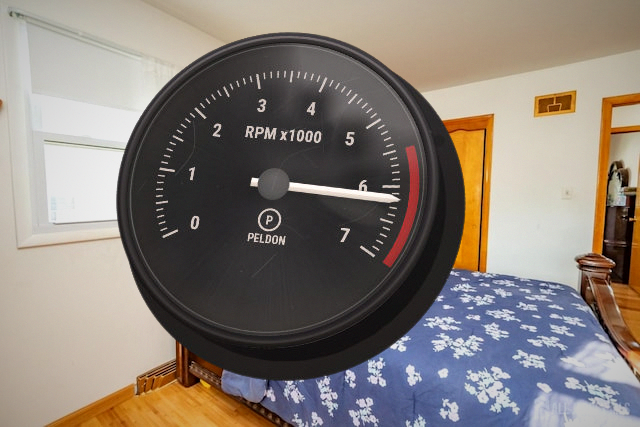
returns 6200rpm
